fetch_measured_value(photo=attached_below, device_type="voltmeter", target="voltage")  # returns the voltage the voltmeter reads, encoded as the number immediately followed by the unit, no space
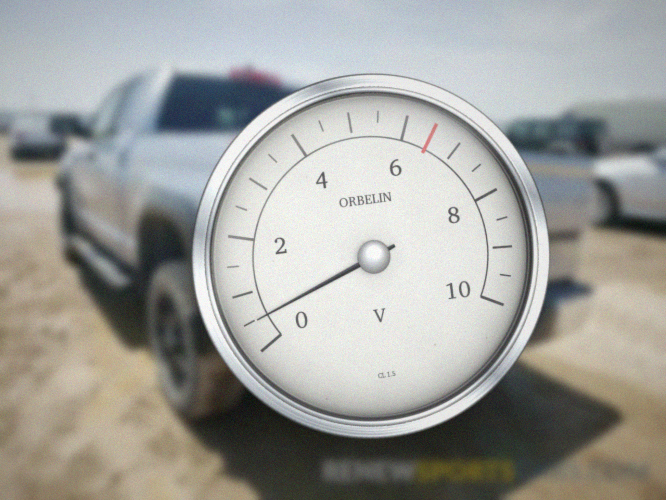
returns 0.5V
